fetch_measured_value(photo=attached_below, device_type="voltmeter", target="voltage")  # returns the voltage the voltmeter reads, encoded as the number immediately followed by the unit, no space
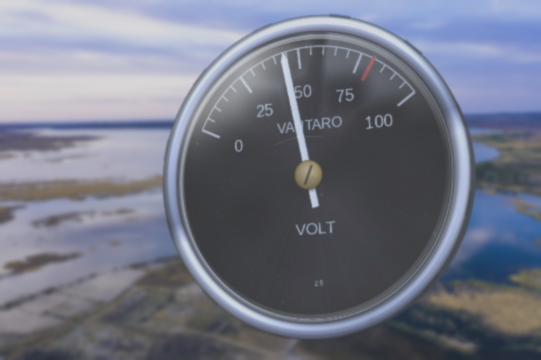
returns 45V
